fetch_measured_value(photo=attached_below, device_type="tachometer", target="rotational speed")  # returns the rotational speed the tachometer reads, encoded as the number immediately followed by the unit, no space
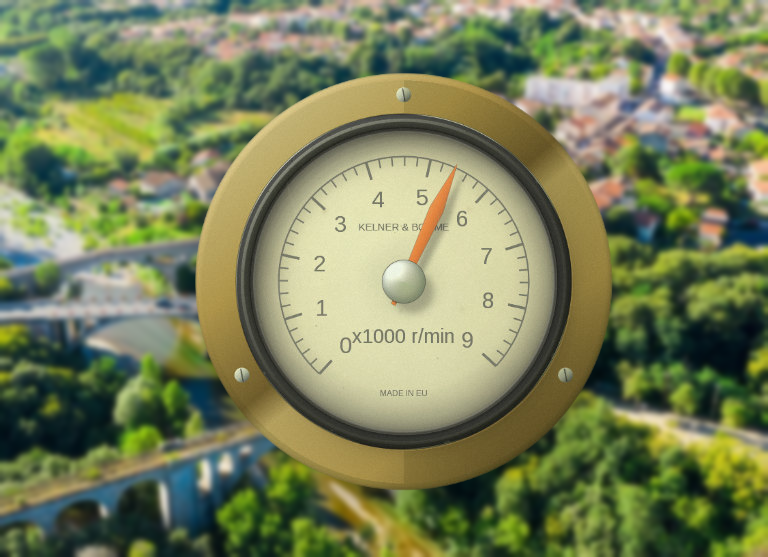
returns 5400rpm
